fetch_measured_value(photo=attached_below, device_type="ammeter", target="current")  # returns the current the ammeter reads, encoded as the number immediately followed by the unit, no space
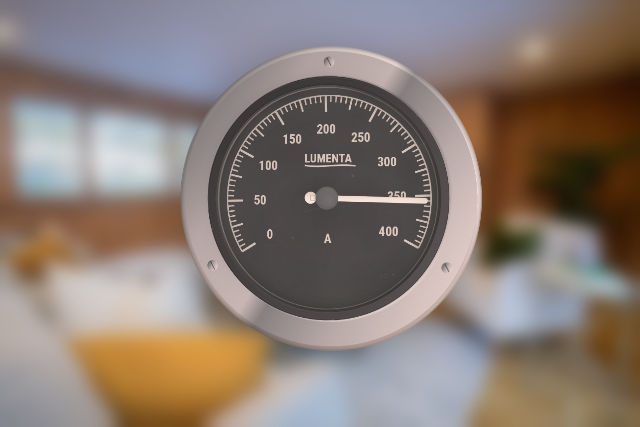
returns 355A
